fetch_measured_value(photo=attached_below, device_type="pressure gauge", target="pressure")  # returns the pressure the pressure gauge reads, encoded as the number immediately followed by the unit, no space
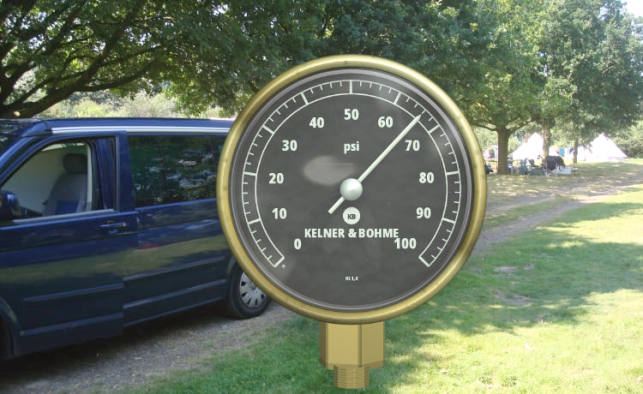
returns 66psi
